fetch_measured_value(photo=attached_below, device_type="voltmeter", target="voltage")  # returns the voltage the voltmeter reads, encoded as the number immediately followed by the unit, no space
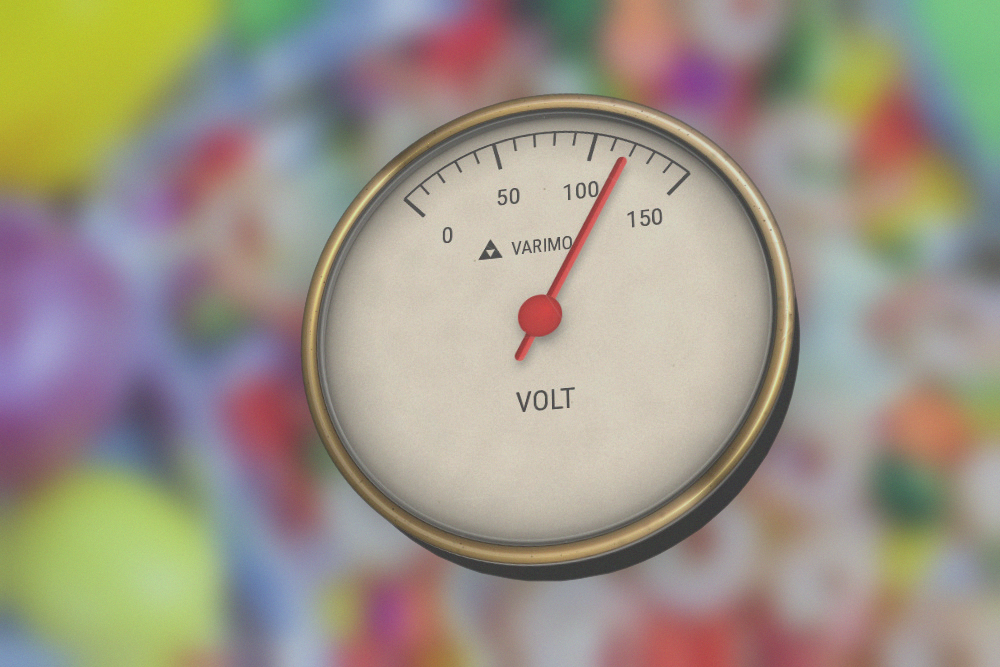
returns 120V
